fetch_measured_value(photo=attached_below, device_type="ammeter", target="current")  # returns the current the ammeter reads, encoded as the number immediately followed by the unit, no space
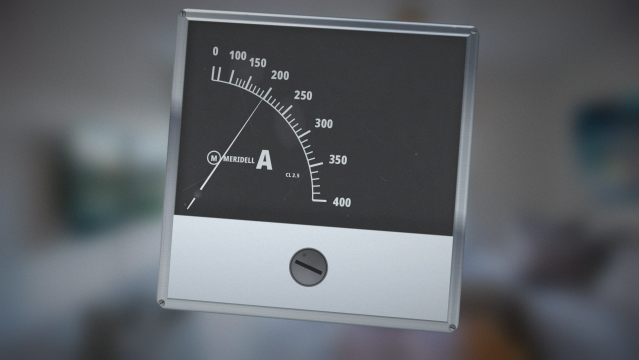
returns 200A
